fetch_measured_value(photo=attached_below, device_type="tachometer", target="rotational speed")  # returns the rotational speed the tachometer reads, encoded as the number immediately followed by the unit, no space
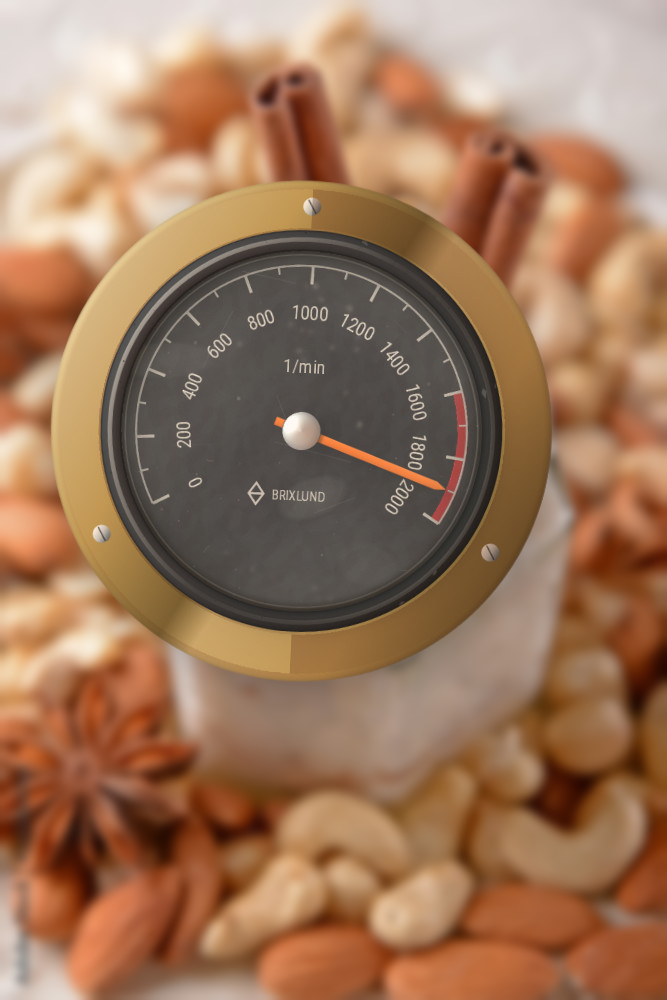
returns 1900rpm
